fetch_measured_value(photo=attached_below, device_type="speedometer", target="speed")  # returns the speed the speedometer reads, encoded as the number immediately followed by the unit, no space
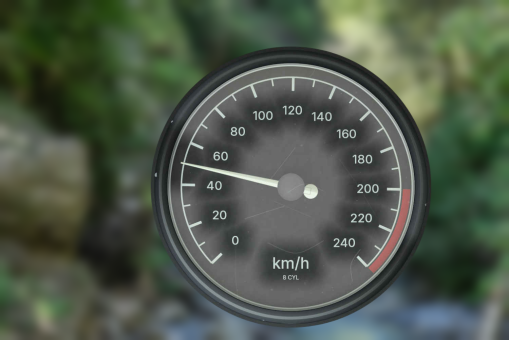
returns 50km/h
